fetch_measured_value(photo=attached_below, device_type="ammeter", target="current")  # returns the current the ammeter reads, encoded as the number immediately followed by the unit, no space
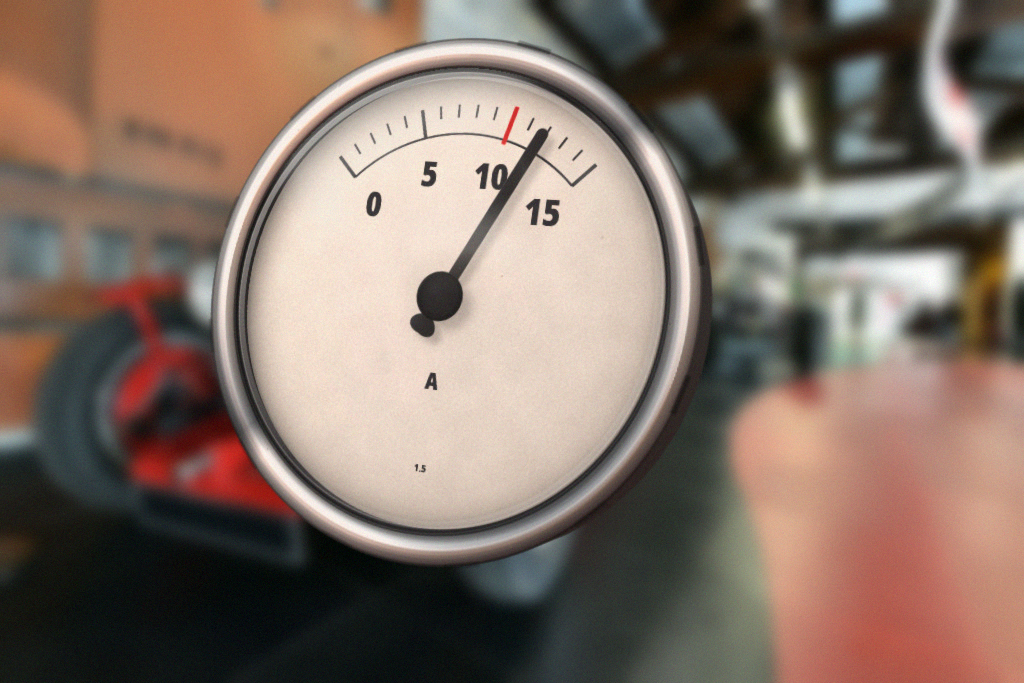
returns 12A
